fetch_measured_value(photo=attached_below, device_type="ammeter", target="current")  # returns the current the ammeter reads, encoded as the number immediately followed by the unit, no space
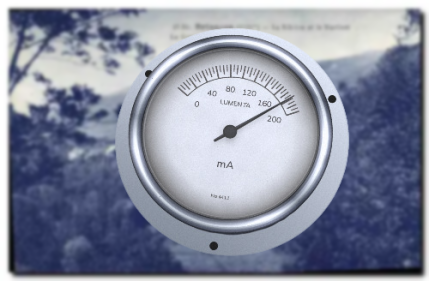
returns 180mA
